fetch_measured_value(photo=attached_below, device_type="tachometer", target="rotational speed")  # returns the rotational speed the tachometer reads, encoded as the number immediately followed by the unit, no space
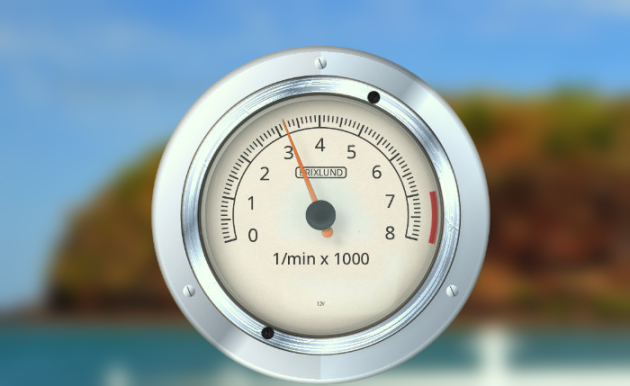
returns 3200rpm
